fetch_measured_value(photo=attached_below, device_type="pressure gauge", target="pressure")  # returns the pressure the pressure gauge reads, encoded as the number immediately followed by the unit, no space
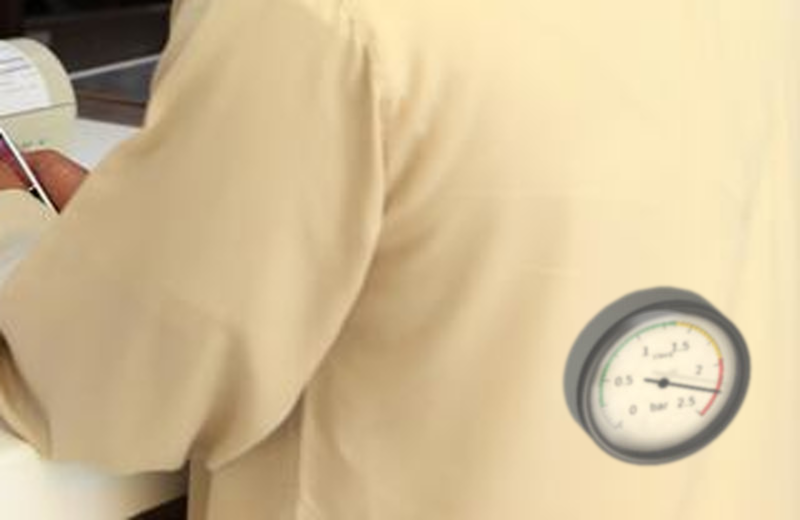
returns 2.25bar
